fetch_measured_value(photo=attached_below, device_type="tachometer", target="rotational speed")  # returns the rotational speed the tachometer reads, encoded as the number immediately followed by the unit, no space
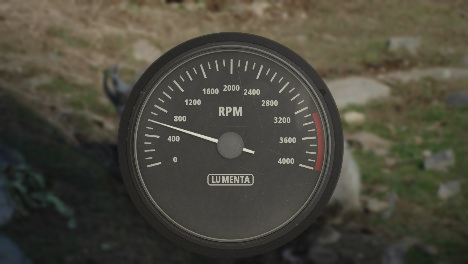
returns 600rpm
